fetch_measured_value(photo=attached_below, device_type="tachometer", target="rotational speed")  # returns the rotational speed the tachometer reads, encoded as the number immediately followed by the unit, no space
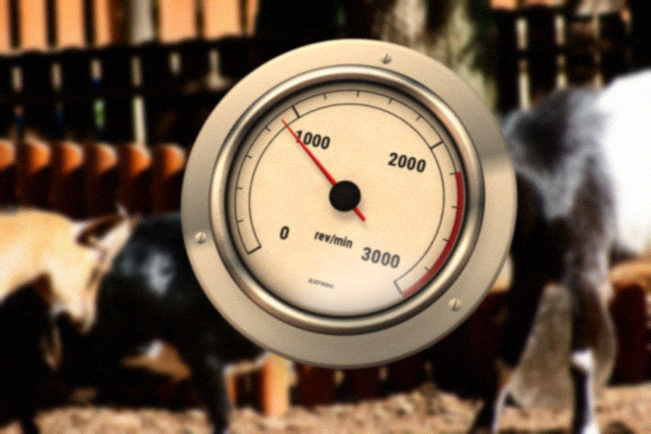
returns 900rpm
